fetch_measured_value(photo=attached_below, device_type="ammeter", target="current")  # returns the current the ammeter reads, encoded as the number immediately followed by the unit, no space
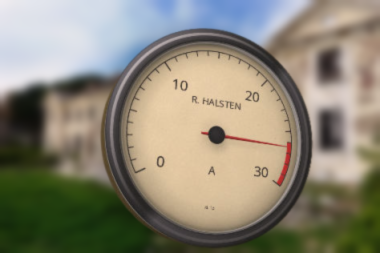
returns 26.5A
